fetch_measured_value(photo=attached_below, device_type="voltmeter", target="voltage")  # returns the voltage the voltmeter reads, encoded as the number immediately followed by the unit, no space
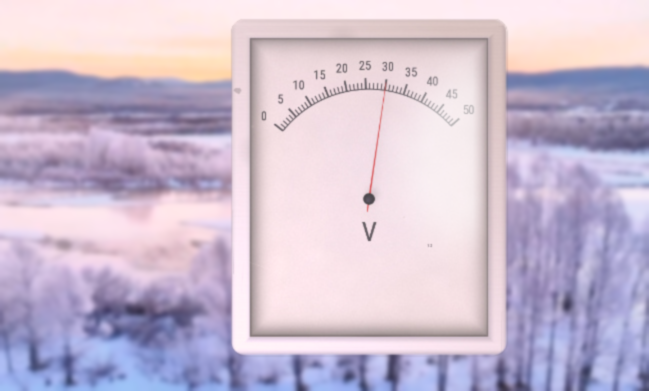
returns 30V
